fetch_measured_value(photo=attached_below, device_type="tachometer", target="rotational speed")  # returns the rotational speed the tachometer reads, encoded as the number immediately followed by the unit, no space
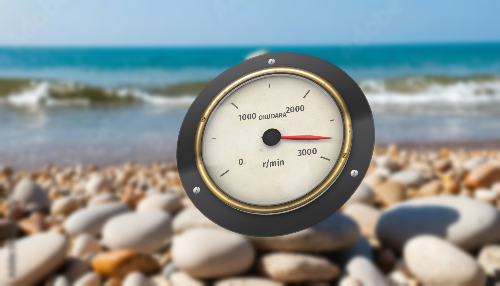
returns 2750rpm
